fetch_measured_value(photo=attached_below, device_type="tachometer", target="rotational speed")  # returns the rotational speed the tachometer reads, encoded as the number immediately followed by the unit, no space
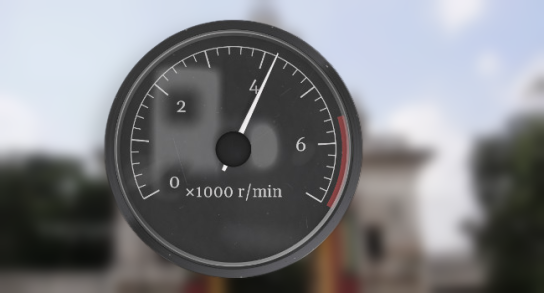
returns 4200rpm
